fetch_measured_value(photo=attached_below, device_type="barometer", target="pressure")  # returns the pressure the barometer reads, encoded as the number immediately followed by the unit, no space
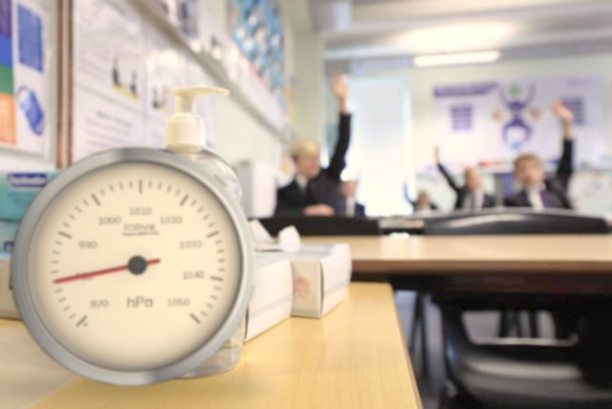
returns 980hPa
